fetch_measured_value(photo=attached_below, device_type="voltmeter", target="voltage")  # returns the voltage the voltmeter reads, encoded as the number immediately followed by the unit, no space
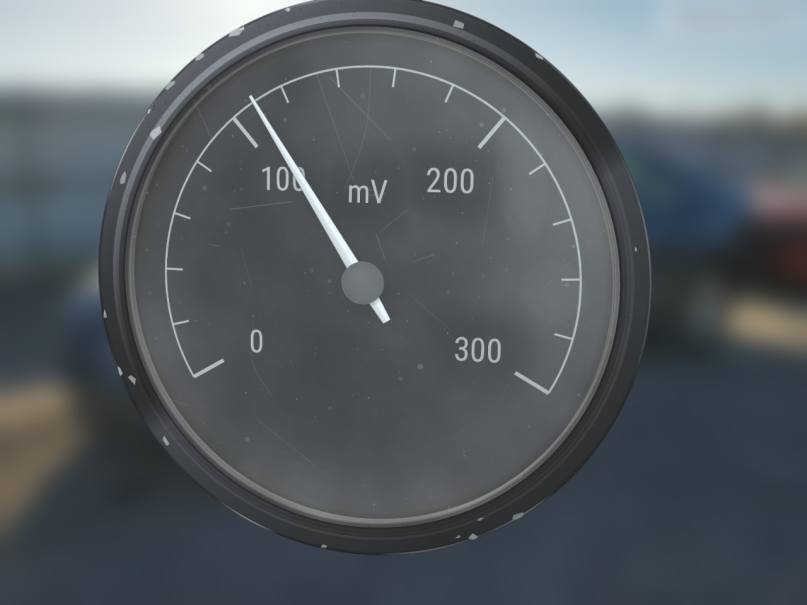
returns 110mV
